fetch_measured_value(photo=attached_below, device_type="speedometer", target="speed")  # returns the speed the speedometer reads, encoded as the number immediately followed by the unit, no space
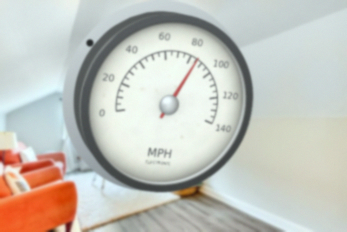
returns 85mph
